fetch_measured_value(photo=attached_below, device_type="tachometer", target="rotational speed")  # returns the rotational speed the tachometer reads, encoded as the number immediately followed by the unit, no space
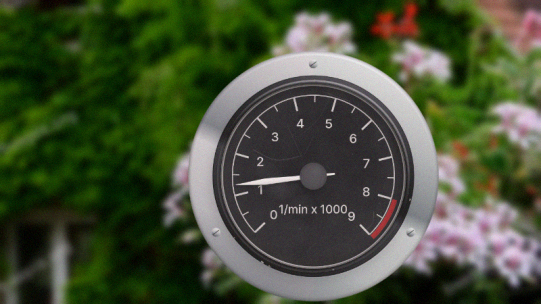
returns 1250rpm
